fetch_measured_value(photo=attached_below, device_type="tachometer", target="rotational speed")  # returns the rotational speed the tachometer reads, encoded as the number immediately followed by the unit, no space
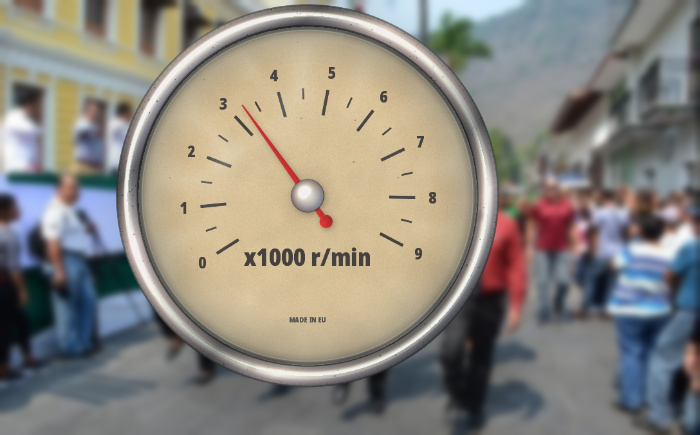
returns 3250rpm
